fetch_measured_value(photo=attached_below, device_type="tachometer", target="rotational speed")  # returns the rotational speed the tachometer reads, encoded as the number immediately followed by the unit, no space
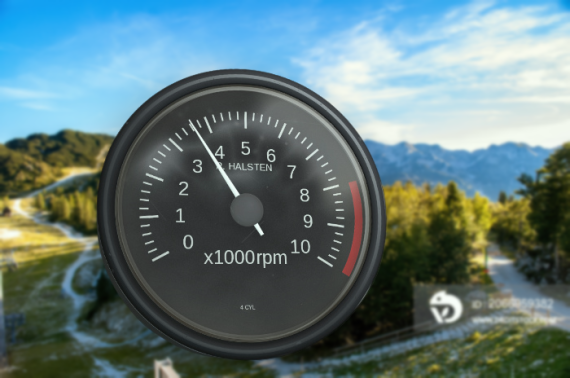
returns 3600rpm
